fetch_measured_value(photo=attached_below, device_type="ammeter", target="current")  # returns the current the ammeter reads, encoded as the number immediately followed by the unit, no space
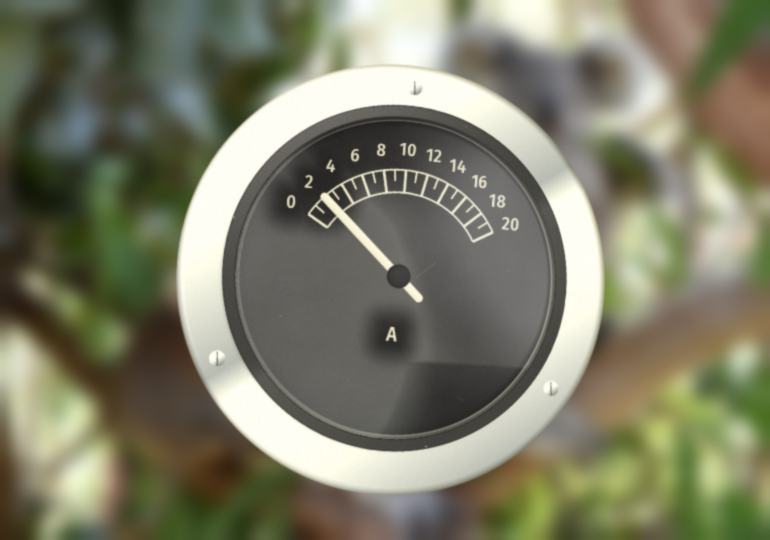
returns 2A
